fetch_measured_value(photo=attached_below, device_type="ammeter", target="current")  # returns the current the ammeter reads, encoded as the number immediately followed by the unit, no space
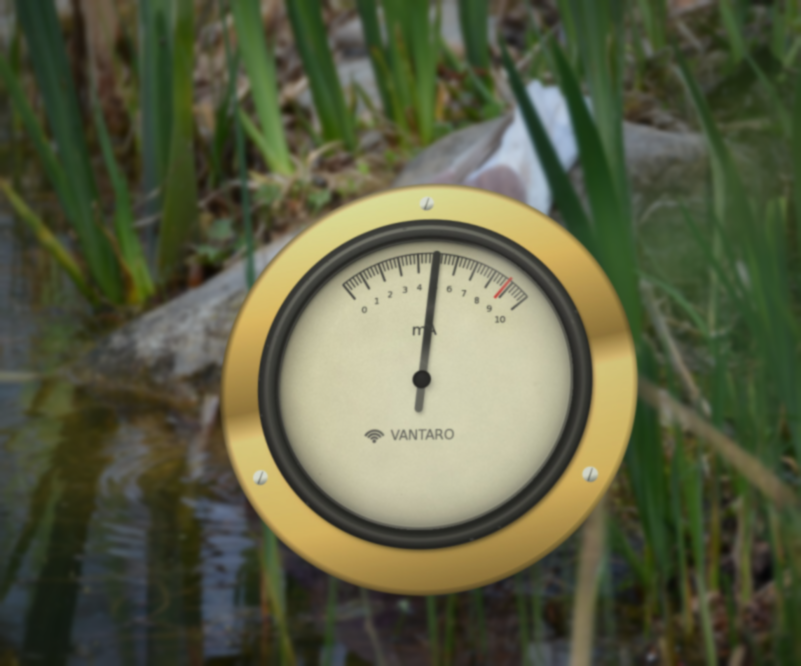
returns 5mA
